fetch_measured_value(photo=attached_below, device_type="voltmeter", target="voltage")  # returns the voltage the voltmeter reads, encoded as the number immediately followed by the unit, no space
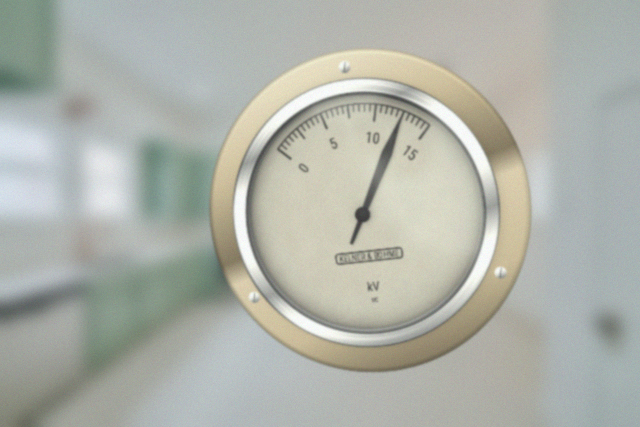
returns 12.5kV
